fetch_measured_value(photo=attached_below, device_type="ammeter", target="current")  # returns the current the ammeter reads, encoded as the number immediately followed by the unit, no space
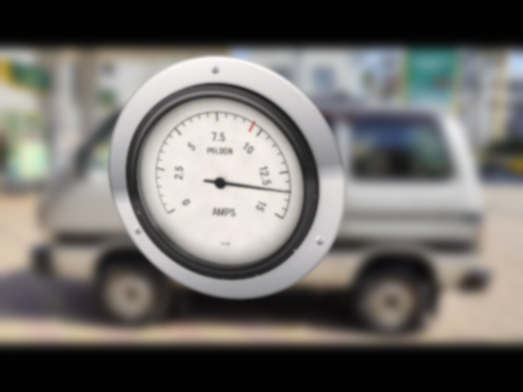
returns 13.5A
